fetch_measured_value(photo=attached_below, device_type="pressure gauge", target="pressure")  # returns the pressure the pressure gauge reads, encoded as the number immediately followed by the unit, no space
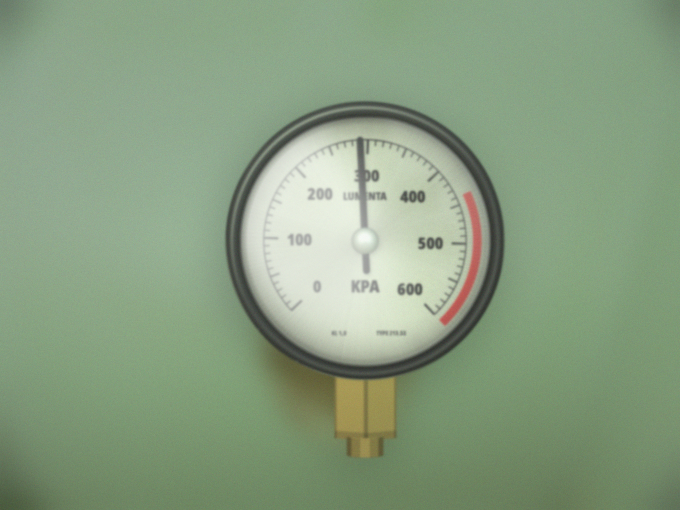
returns 290kPa
